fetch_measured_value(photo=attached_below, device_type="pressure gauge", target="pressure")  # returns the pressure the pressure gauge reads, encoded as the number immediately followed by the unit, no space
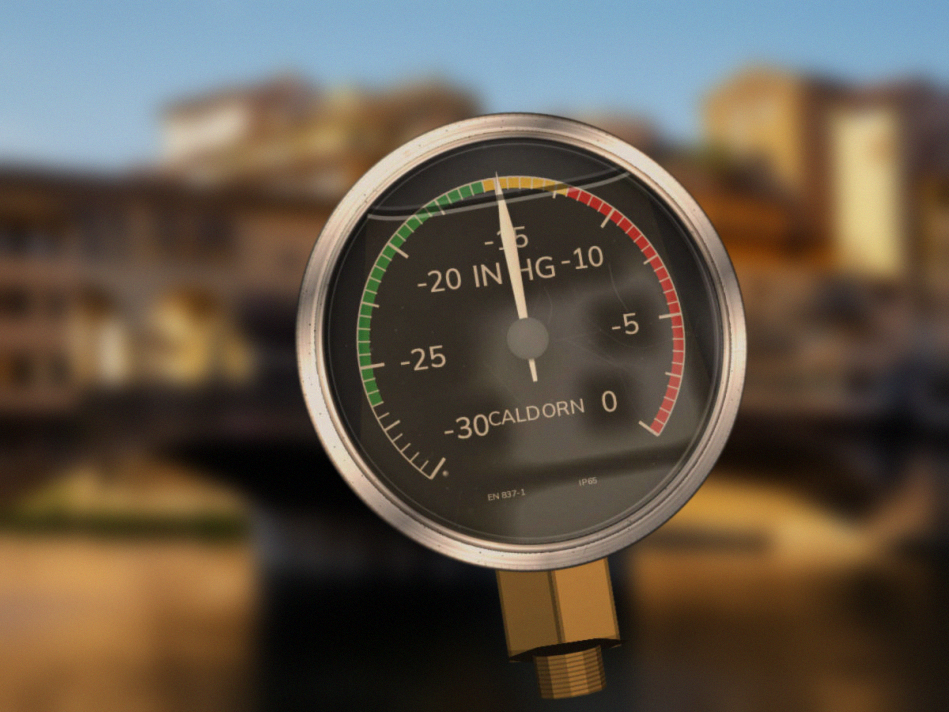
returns -15inHg
